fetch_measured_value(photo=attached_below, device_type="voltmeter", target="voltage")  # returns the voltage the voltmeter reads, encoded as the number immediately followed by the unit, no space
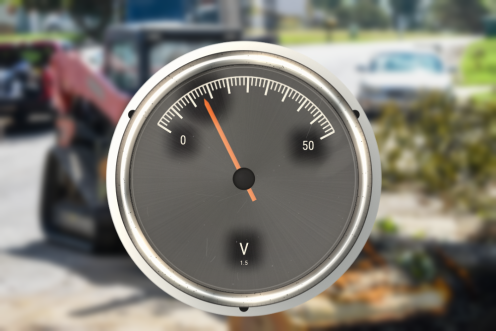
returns 13V
